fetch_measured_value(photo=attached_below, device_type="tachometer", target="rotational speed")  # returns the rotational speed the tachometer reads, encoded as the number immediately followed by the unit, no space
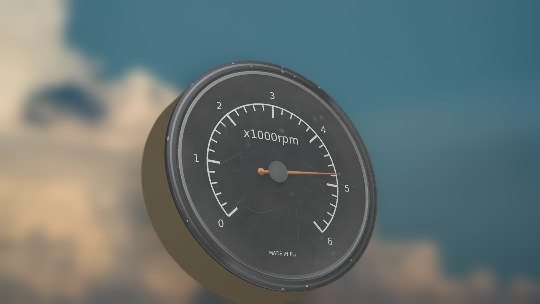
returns 4800rpm
